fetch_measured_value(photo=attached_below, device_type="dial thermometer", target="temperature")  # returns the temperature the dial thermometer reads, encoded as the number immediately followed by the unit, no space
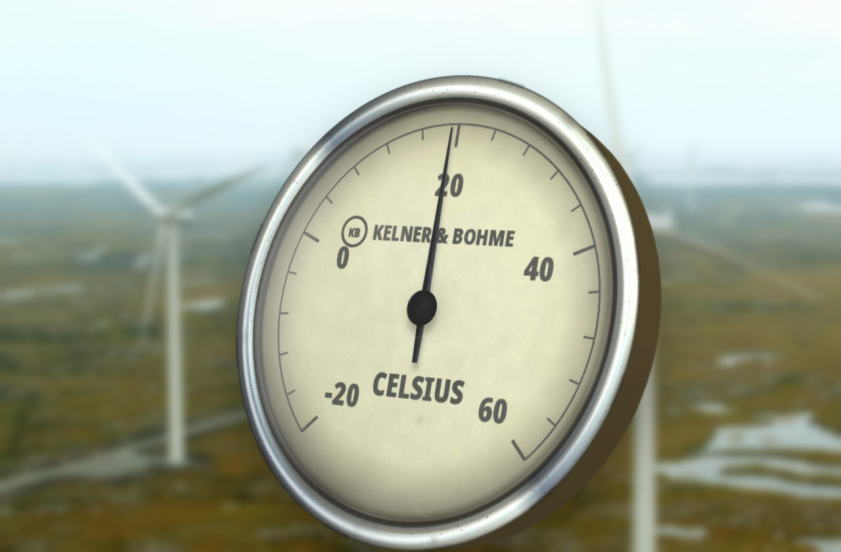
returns 20°C
